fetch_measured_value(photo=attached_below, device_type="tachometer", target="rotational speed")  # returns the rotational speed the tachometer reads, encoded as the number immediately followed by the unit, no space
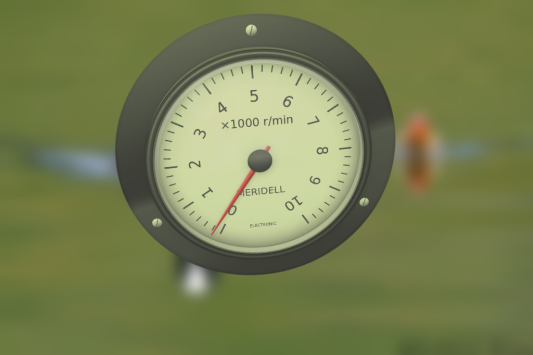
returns 200rpm
